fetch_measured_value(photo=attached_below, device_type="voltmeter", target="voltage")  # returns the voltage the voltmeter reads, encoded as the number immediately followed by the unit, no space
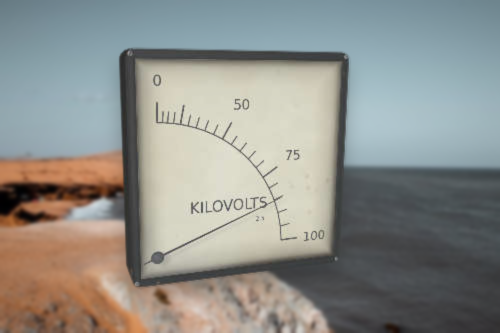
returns 85kV
